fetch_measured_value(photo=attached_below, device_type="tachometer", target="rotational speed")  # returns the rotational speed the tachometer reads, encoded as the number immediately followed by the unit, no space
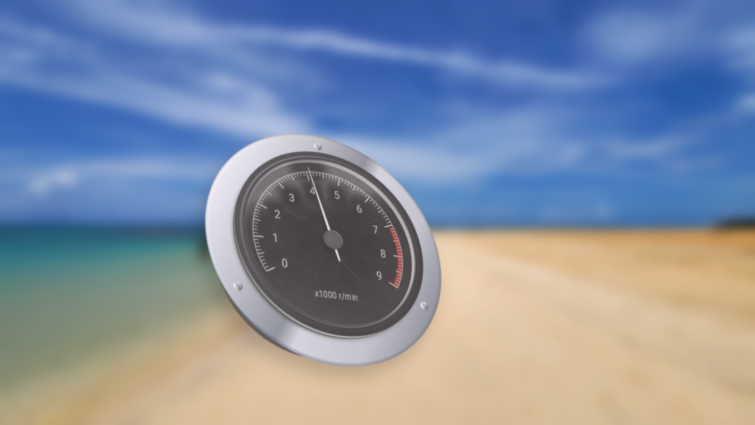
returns 4000rpm
